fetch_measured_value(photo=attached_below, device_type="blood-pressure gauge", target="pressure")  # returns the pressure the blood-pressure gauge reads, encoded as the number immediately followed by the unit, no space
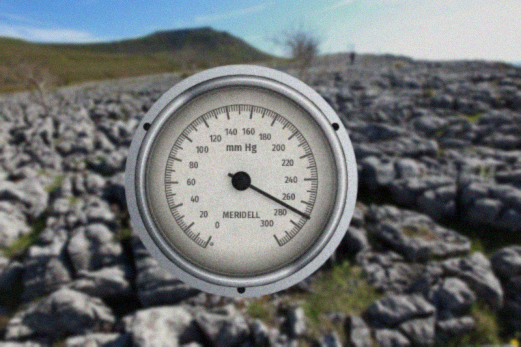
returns 270mmHg
